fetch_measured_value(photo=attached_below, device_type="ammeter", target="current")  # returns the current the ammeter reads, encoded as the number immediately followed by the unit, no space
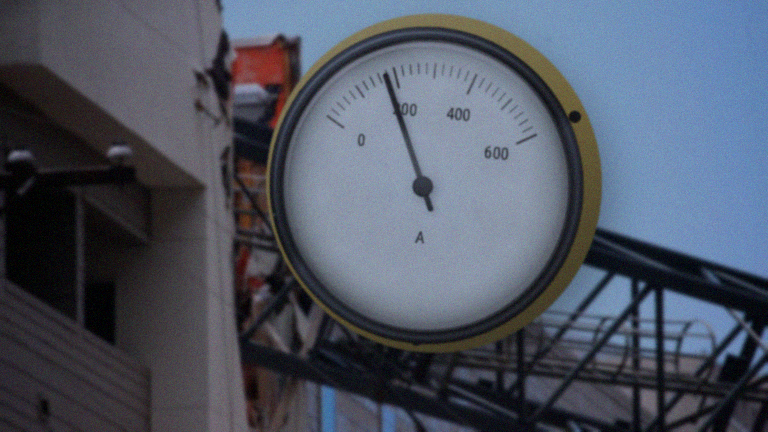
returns 180A
